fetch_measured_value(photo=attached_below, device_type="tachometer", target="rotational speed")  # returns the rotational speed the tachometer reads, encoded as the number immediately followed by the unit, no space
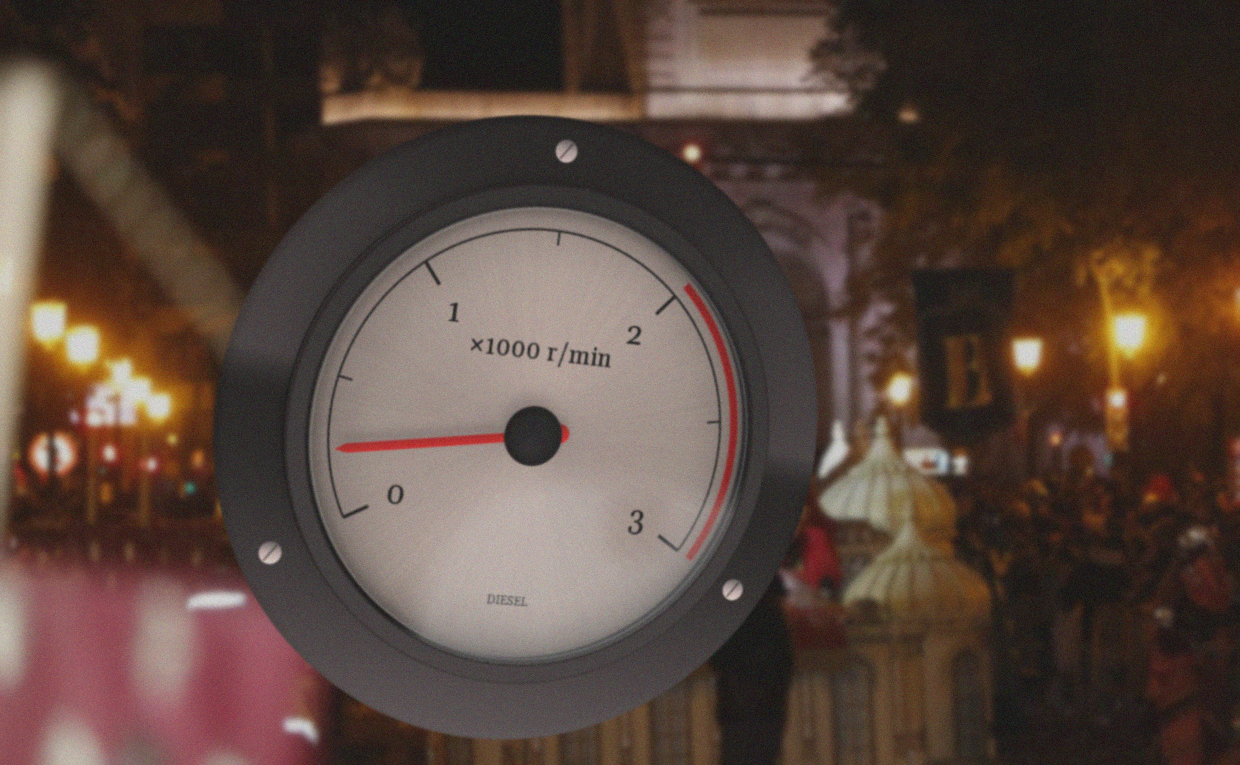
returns 250rpm
